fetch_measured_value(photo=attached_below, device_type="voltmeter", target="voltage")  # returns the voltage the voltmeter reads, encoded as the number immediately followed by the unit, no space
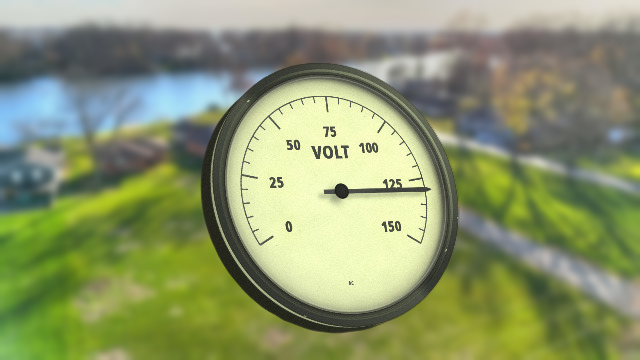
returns 130V
